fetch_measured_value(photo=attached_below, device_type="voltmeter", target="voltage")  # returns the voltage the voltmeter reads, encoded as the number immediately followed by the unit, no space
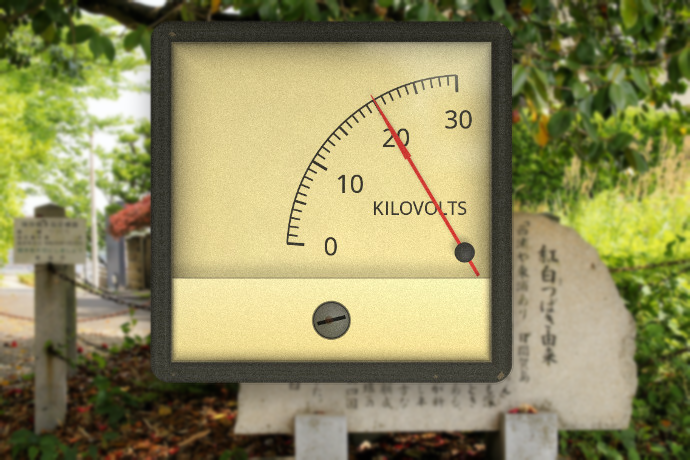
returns 20kV
